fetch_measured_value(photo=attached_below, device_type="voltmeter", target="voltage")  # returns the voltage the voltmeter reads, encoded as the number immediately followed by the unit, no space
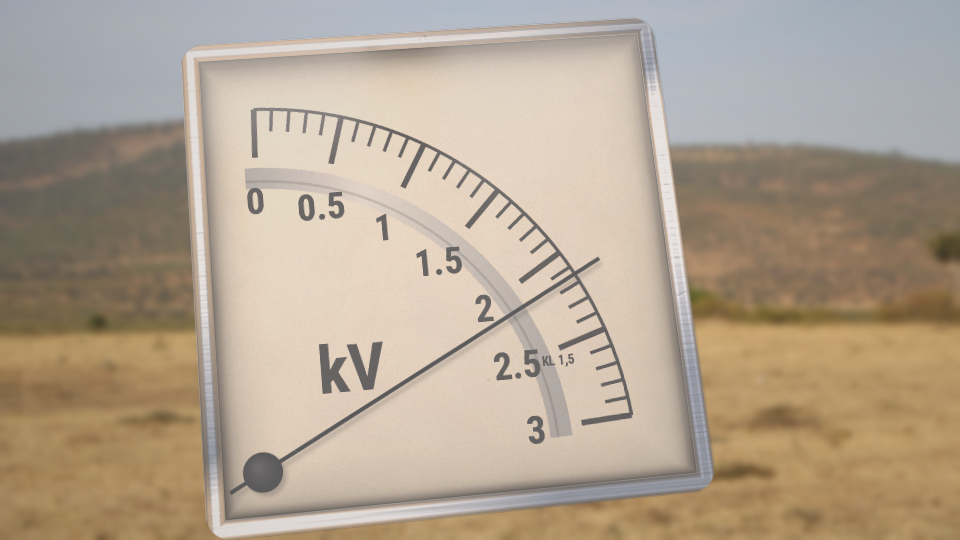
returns 2.15kV
